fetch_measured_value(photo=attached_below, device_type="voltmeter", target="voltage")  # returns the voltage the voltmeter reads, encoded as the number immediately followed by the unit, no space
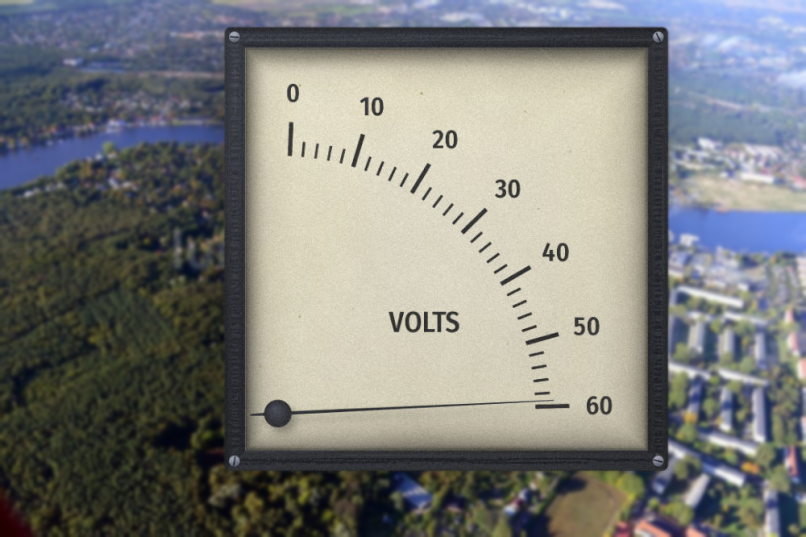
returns 59V
